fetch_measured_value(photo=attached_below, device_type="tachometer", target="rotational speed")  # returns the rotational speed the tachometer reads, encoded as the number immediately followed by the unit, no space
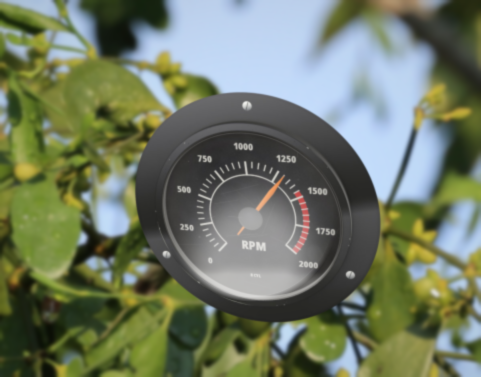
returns 1300rpm
